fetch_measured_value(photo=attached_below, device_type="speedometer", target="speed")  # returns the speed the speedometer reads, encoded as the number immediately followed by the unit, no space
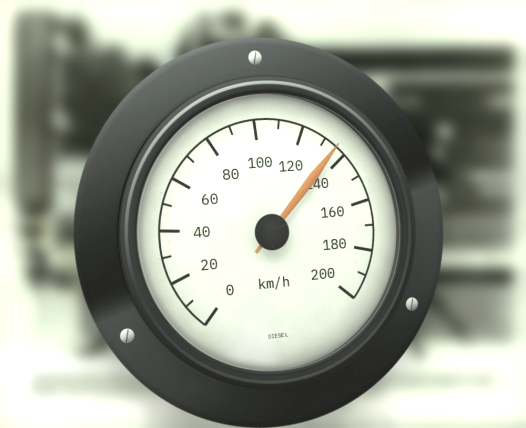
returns 135km/h
